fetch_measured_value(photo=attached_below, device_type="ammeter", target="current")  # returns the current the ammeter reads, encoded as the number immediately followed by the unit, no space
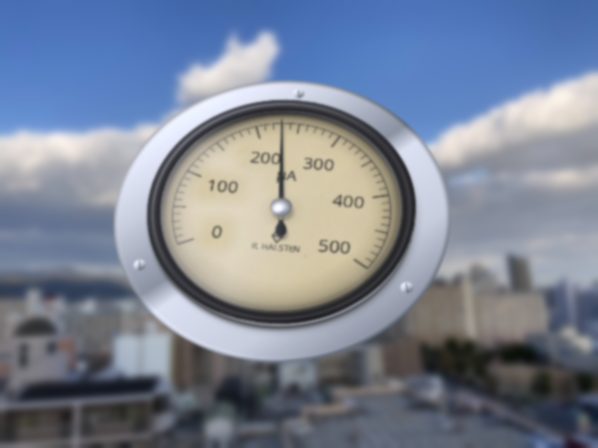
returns 230µA
